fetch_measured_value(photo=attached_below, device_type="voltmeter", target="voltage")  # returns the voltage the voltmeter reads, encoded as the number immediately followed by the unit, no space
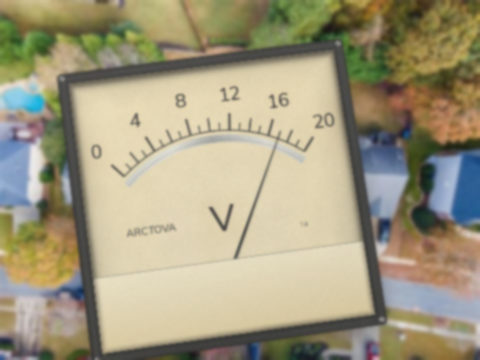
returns 17V
